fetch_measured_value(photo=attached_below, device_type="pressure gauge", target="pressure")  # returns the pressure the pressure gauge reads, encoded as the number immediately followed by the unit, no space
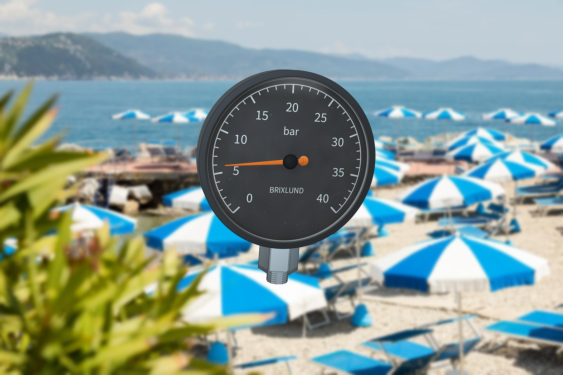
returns 6bar
